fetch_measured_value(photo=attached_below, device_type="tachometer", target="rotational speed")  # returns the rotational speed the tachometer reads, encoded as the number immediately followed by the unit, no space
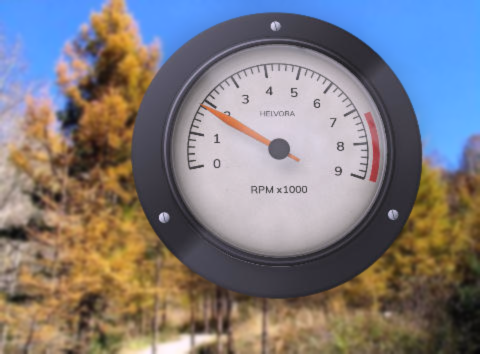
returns 1800rpm
